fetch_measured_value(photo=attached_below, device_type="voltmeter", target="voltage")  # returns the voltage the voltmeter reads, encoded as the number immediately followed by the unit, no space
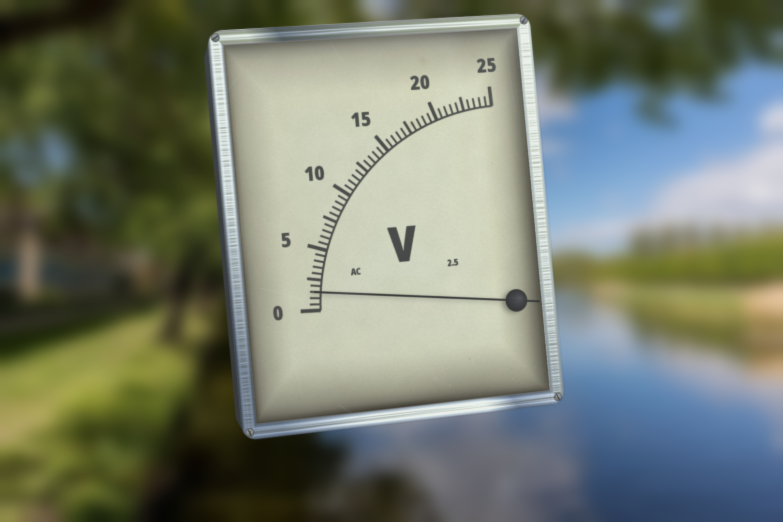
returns 1.5V
